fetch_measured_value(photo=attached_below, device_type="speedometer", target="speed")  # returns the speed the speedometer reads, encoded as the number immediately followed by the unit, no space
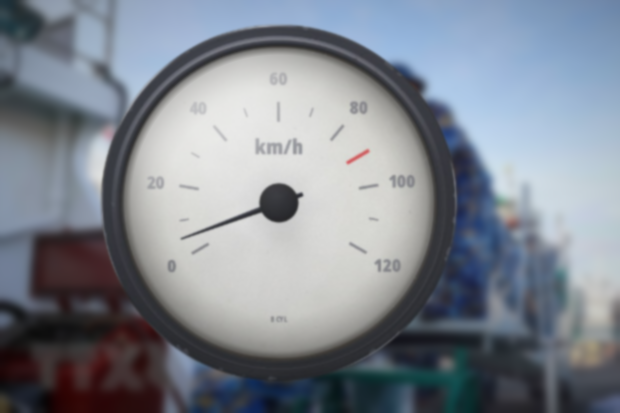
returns 5km/h
